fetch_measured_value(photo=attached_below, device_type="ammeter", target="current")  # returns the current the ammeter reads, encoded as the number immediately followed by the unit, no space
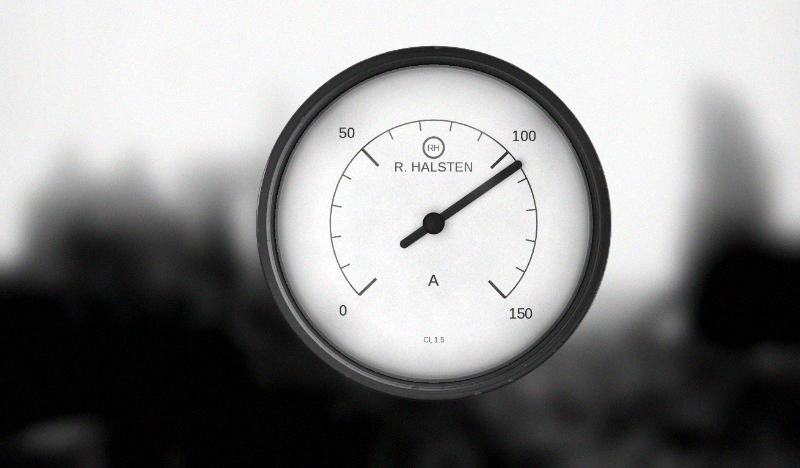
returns 105A
